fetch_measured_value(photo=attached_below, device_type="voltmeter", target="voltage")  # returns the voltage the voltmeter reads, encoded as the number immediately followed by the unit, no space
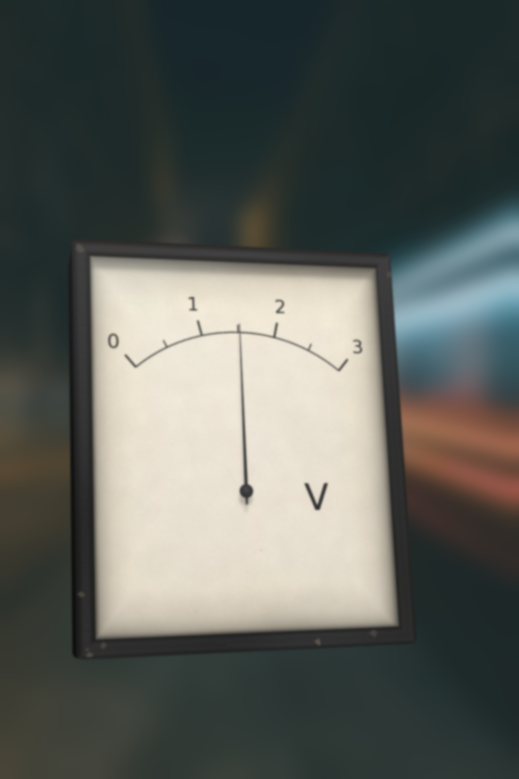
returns 1.5V
